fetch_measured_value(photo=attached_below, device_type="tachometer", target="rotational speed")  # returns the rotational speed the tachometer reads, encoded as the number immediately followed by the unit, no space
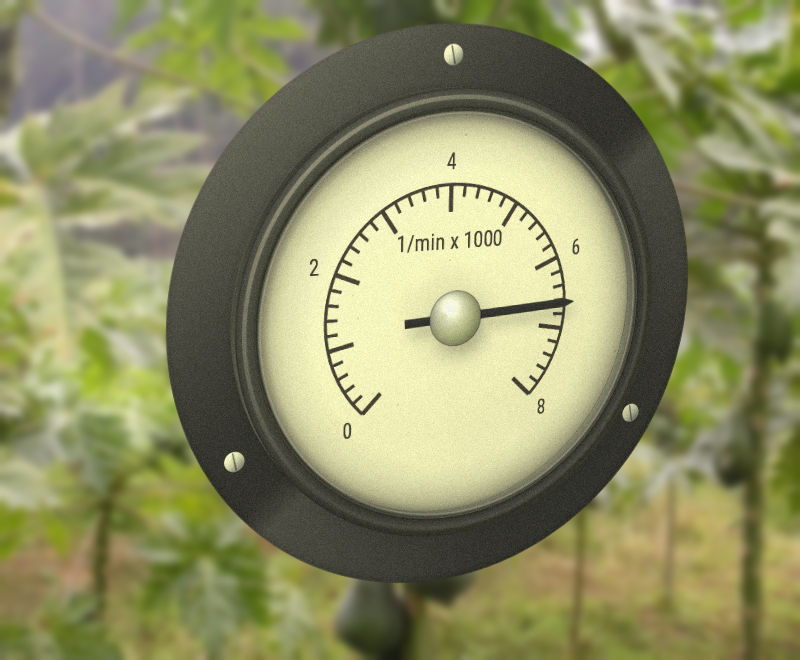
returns 6600rpm
